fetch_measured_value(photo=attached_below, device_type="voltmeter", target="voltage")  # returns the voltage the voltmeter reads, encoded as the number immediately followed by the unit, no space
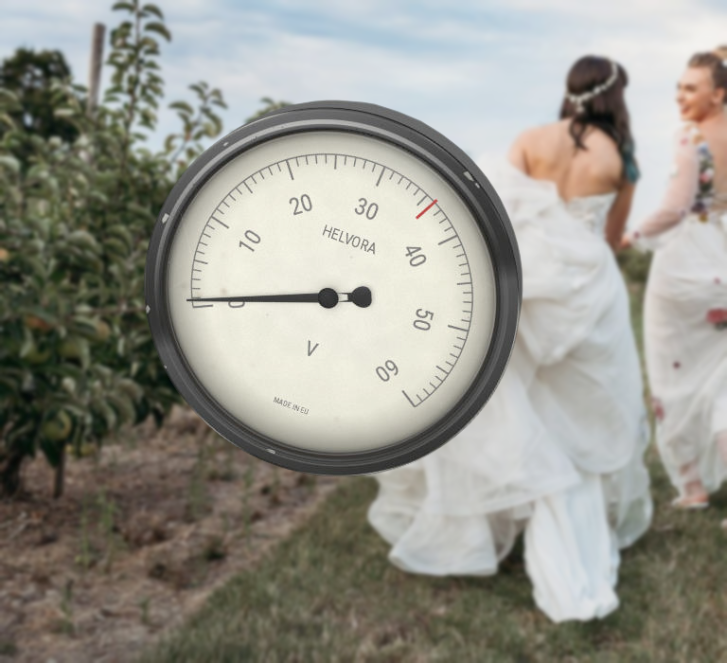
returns 1V
